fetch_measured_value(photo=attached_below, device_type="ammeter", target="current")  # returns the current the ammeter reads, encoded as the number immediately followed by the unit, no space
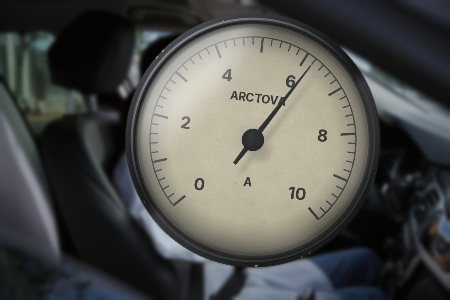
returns 6.2A
